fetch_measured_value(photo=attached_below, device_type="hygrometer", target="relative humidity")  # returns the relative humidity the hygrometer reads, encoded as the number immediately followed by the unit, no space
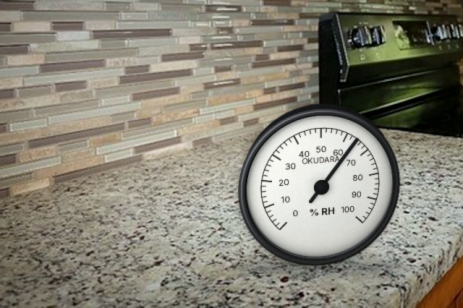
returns 64%
